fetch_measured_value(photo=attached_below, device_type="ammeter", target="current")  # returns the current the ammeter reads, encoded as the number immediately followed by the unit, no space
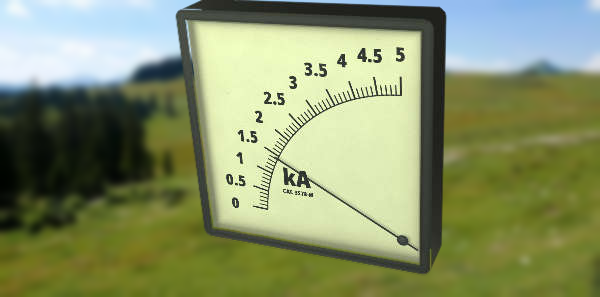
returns 1.5kA
